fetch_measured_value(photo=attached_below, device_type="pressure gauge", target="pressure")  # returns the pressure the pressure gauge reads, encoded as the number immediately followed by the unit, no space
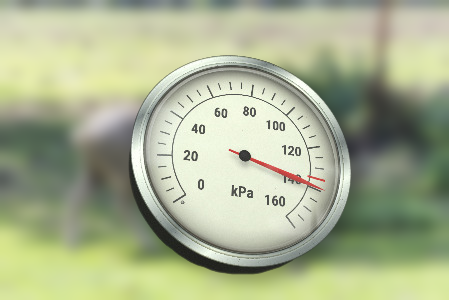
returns 140kPa
